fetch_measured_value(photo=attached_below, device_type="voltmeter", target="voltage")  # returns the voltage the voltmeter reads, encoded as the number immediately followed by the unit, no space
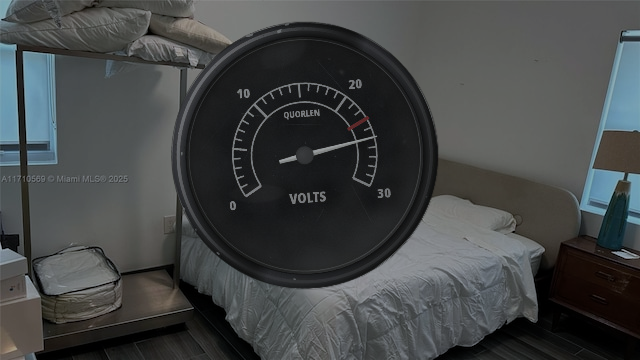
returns 25V
